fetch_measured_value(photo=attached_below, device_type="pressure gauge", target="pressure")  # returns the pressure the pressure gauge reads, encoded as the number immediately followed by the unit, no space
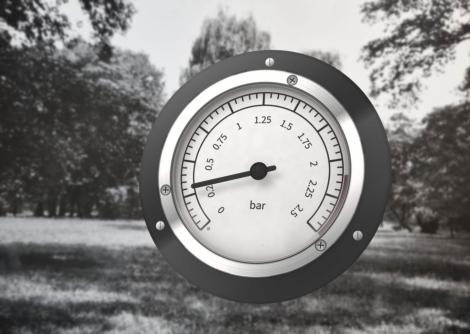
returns 0.3bar
